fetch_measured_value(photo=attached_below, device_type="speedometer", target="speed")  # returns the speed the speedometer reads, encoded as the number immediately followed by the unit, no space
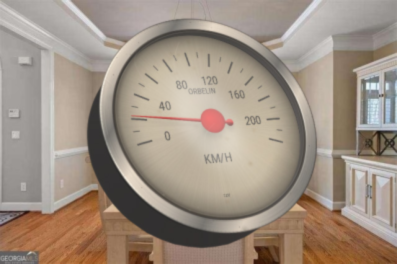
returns 20km/h
